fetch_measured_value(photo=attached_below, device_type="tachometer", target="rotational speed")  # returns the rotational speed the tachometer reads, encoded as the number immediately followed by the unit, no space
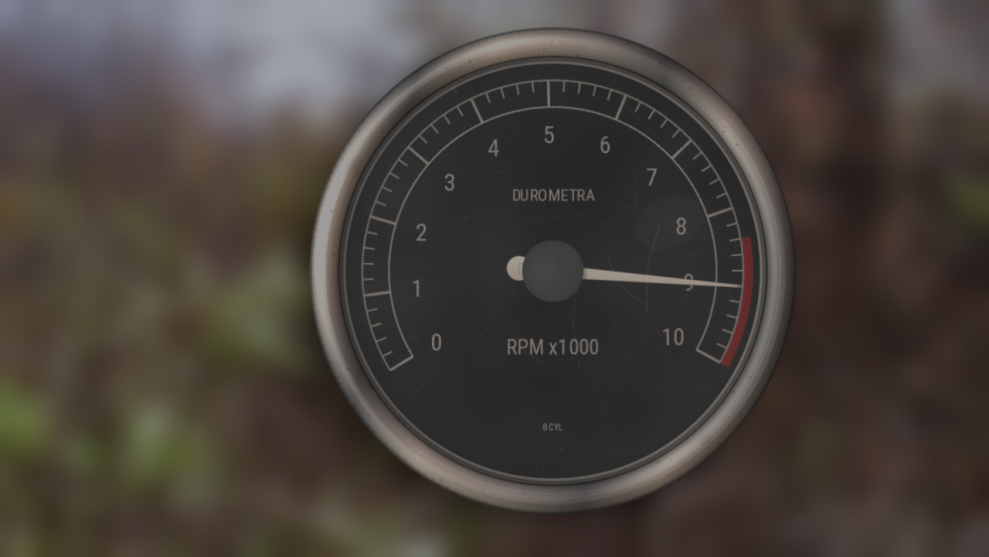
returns 9000rpm
